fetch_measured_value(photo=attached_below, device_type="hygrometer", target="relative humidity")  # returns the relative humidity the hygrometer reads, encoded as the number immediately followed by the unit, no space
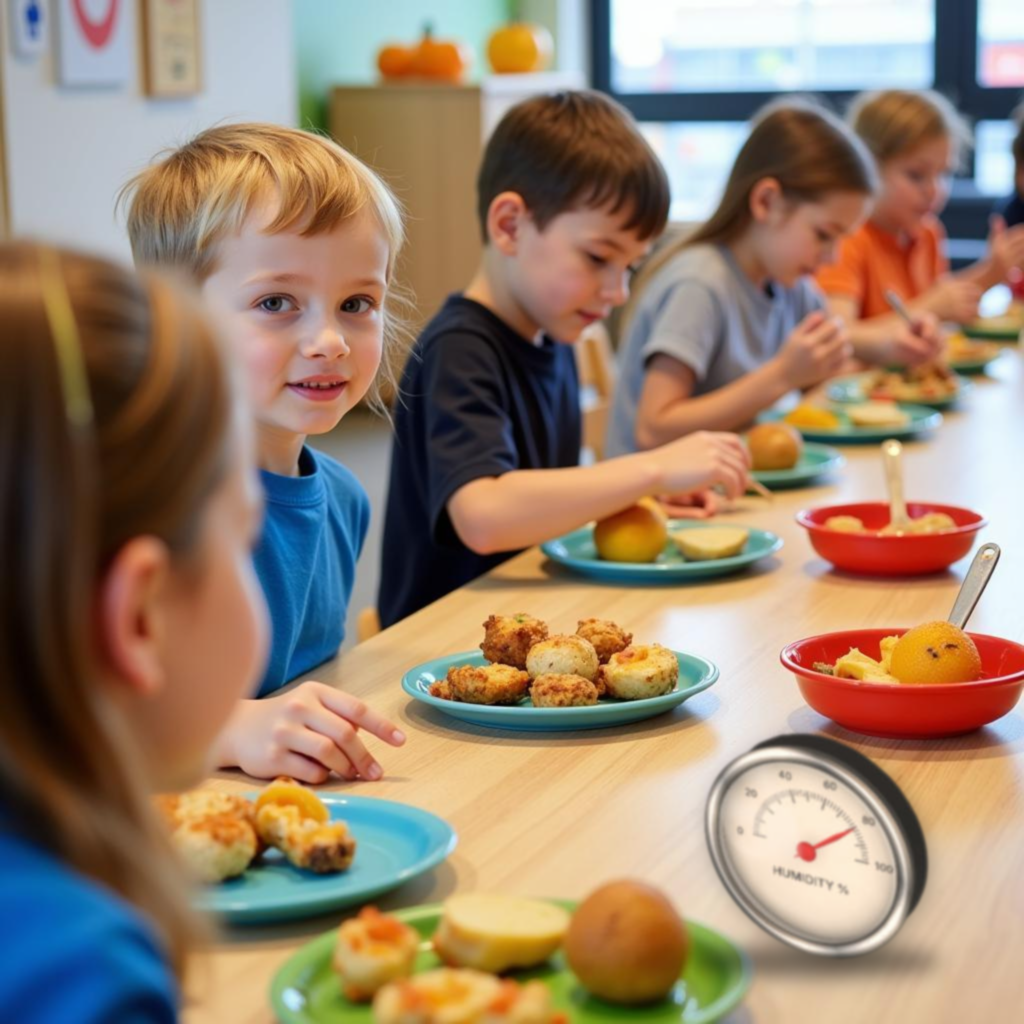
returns 80%
